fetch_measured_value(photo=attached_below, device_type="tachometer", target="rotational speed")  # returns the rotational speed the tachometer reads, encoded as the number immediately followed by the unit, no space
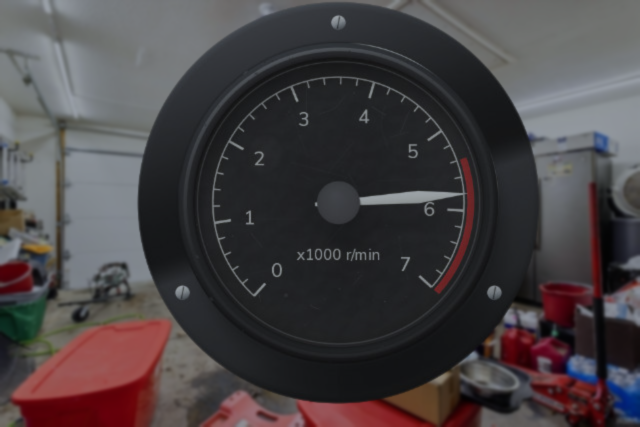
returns 5800rpm
